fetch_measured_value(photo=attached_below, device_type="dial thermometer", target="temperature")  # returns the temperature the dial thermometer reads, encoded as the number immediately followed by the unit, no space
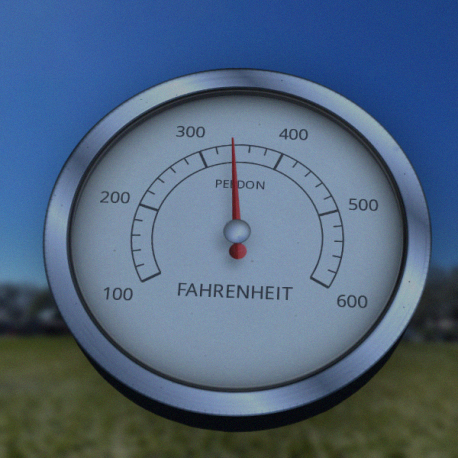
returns 340°F
